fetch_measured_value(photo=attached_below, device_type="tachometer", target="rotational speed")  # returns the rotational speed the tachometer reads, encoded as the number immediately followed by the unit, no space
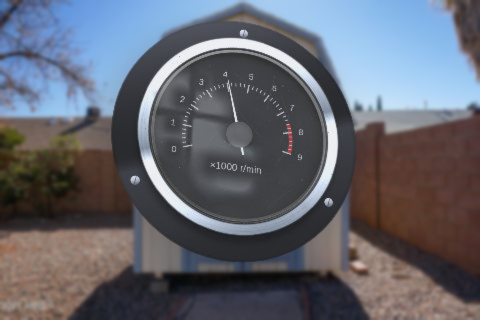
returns 4000rpm
